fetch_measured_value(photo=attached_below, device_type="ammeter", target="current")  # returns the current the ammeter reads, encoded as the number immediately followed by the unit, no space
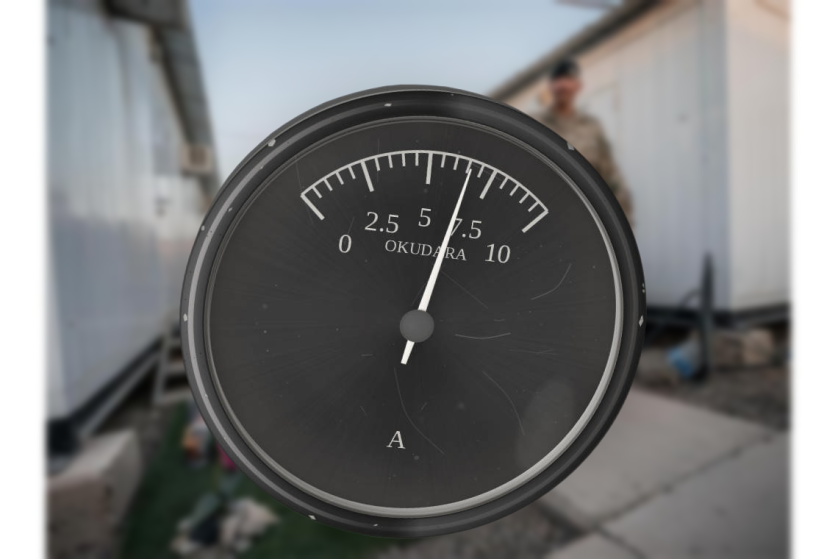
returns 6.5A
